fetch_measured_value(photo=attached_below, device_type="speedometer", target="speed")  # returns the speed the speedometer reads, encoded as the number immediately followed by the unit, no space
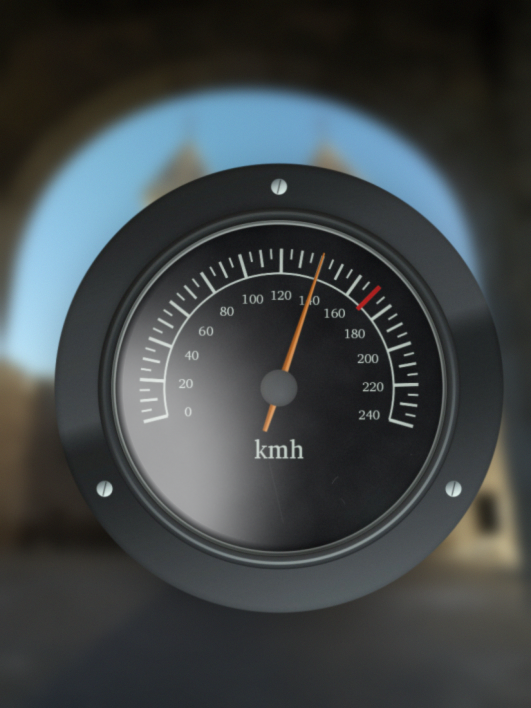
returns 140km/h
